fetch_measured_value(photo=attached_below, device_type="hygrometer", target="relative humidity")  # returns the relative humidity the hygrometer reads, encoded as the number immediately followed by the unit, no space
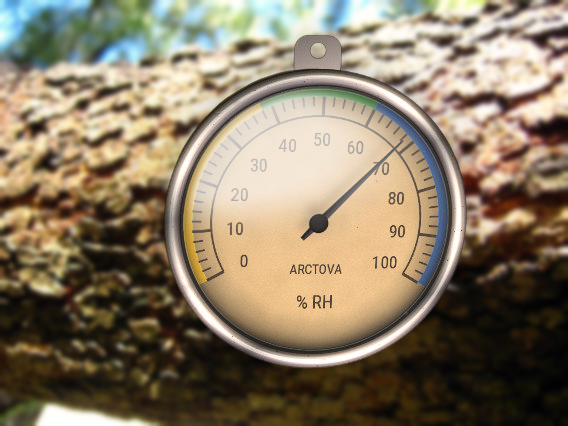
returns 68%
